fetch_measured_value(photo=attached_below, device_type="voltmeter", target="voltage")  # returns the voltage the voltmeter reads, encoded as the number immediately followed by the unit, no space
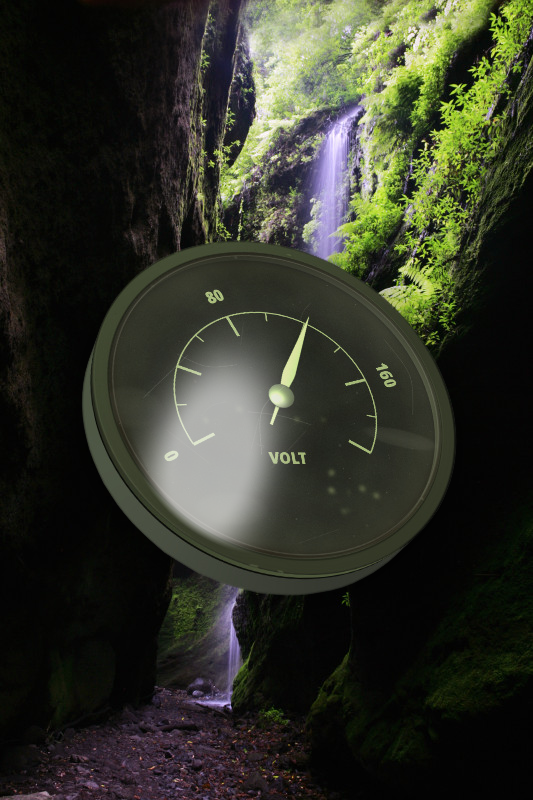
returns 120V
